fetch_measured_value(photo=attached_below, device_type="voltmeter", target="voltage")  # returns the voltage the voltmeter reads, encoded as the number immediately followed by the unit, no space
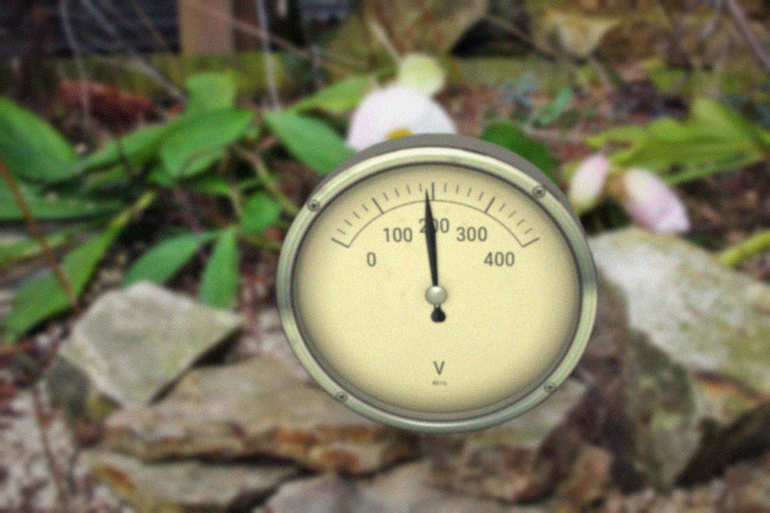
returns 190V
